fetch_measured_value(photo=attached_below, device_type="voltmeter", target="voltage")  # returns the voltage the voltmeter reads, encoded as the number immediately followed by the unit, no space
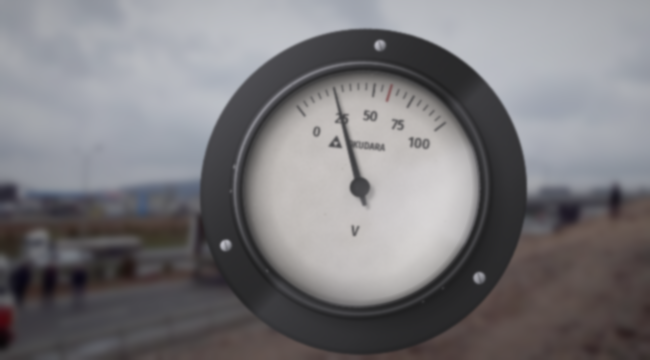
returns 25V
